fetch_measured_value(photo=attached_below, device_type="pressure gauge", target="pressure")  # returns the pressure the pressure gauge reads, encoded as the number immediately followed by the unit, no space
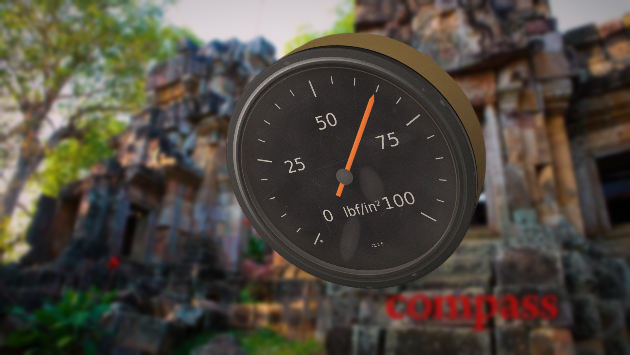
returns 65psi
